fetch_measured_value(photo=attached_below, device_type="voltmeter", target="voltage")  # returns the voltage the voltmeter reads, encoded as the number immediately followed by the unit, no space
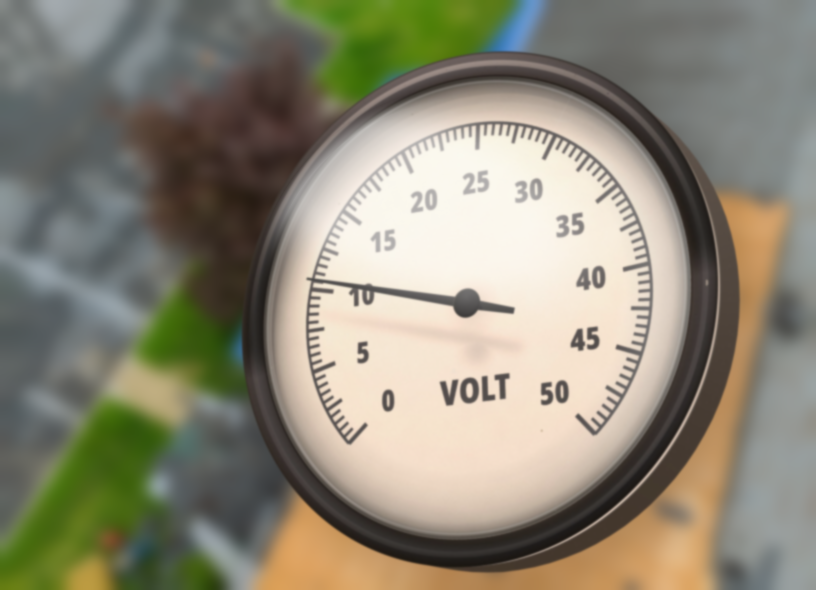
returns 10.5V
